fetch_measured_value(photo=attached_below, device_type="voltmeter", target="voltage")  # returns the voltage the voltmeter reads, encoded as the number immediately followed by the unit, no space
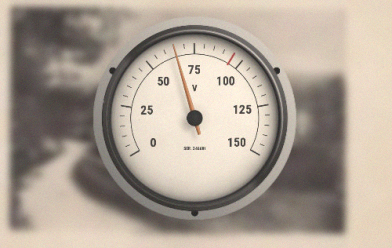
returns 65V
